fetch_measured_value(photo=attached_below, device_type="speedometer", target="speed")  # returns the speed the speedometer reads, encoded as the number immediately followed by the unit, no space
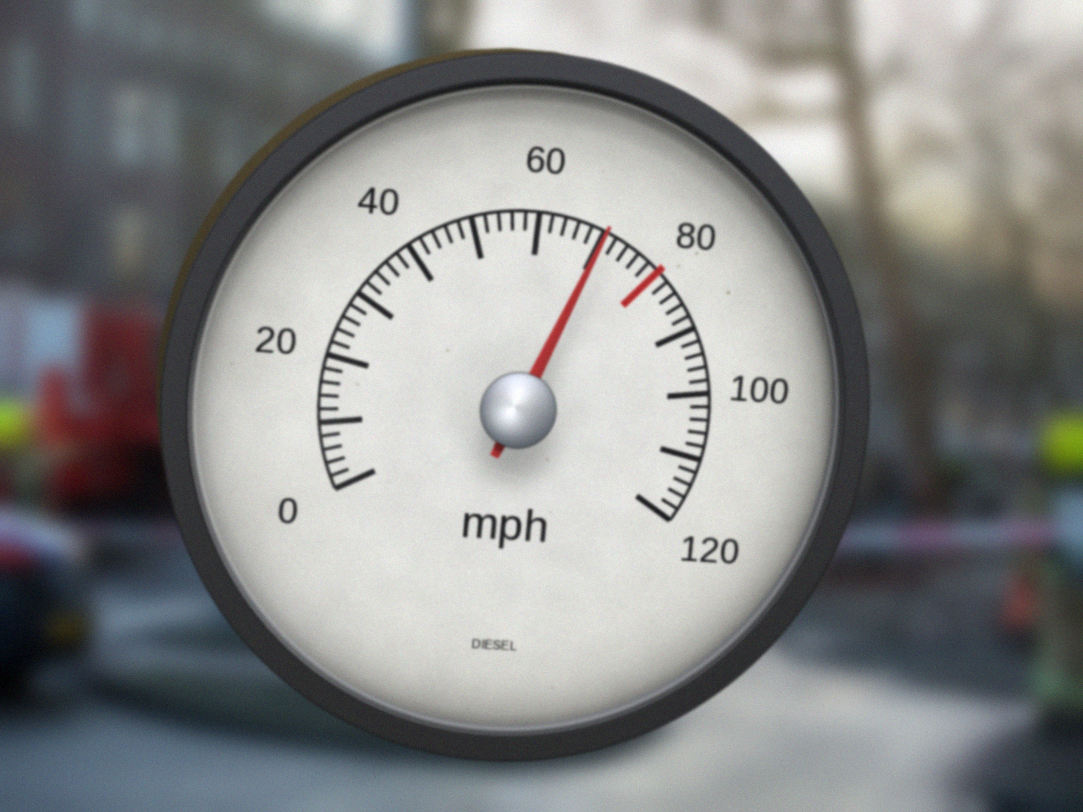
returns 70mph
